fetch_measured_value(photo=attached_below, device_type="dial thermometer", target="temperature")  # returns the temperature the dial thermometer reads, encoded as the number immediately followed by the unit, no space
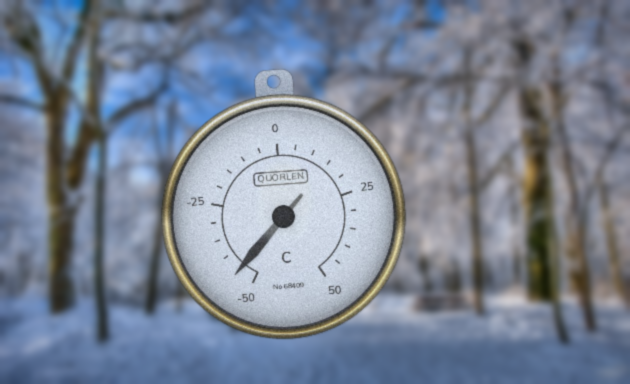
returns -45°C
